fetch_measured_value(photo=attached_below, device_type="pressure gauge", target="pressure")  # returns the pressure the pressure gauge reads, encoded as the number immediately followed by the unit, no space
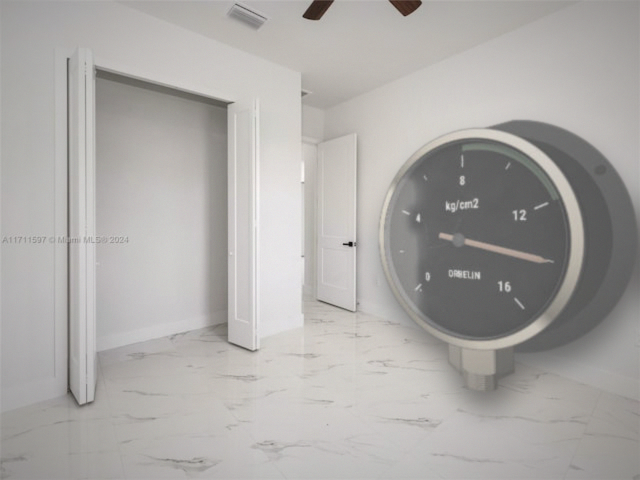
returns 14kg/cm²
